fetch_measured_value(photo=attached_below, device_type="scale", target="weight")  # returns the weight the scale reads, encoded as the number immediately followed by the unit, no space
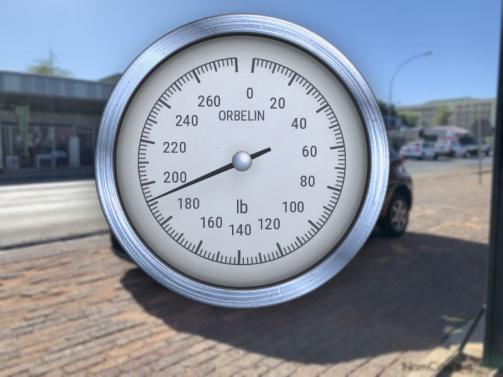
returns 192lb
